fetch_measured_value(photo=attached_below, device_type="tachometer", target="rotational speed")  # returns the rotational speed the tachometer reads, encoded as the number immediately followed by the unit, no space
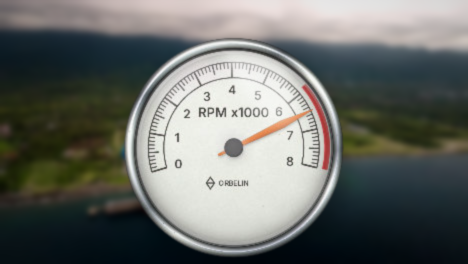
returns 6500rpm
